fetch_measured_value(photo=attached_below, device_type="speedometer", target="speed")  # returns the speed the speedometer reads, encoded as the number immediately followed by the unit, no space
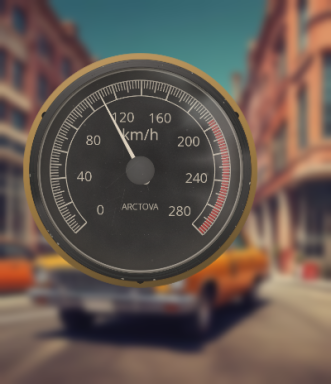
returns 110km/h
